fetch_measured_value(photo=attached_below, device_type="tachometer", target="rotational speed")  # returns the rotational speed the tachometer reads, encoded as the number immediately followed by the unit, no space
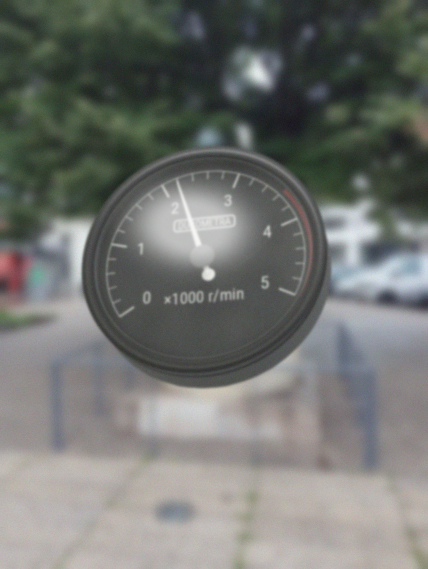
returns 2200rpm
